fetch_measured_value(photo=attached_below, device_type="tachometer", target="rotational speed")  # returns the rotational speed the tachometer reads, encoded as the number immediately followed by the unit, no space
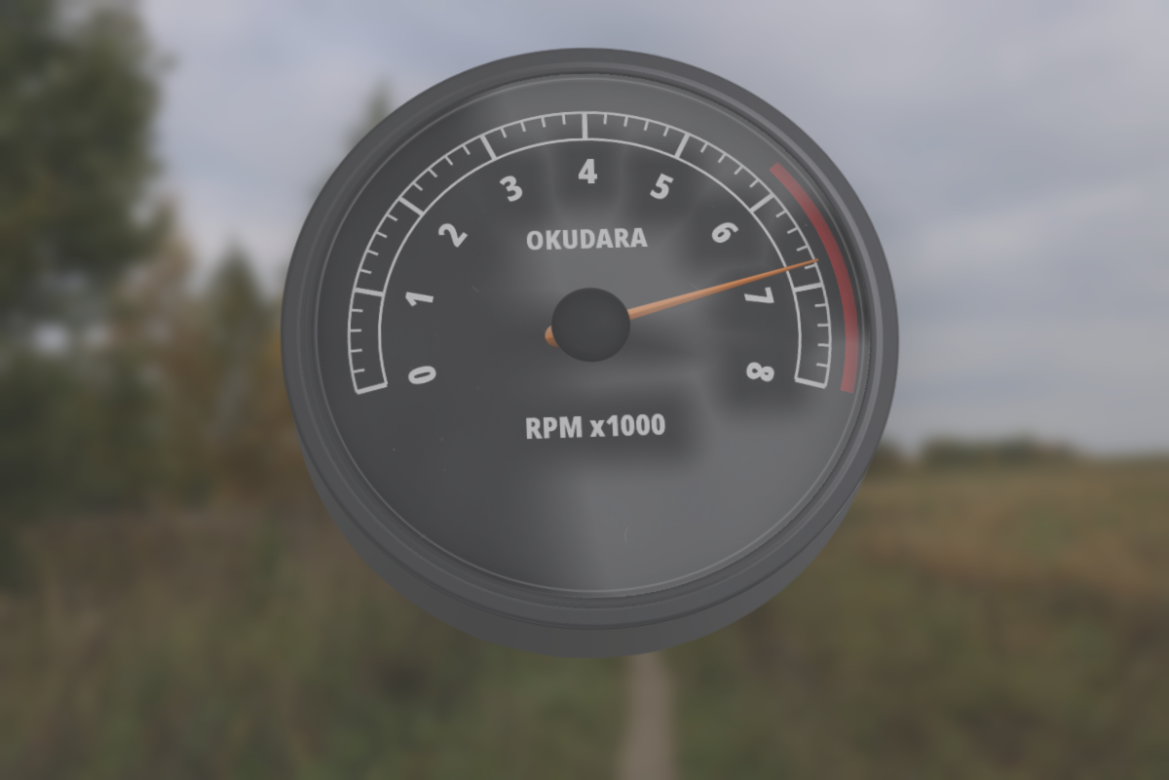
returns 6800rpm
